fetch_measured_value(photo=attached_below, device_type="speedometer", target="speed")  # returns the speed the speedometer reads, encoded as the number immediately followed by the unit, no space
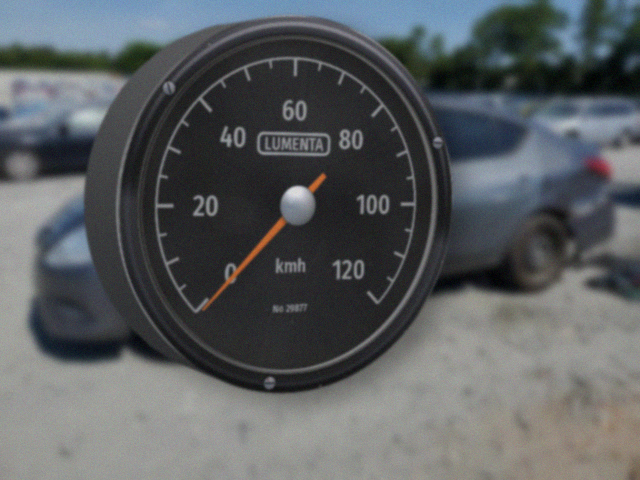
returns 0km/h
